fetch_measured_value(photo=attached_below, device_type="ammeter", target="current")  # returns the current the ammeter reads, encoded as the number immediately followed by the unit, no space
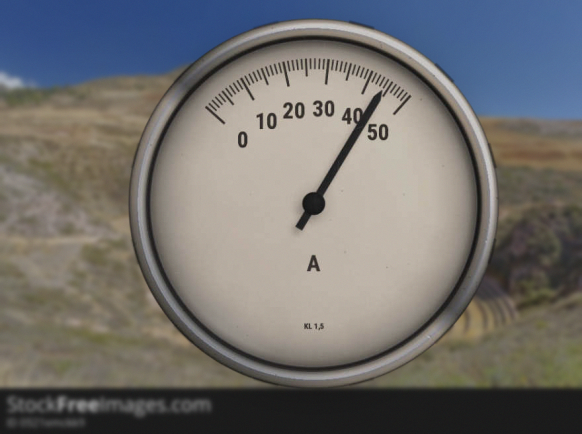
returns 44A
